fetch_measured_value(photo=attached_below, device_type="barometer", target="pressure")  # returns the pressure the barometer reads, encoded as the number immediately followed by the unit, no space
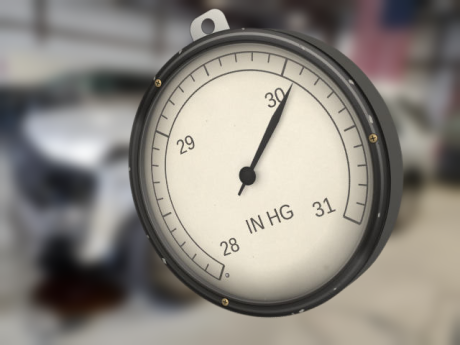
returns 30.1inHg
